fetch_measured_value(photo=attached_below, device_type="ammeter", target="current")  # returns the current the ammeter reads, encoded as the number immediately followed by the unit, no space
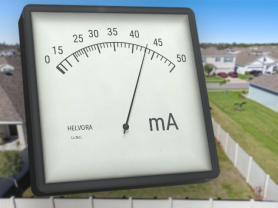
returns 43mA
